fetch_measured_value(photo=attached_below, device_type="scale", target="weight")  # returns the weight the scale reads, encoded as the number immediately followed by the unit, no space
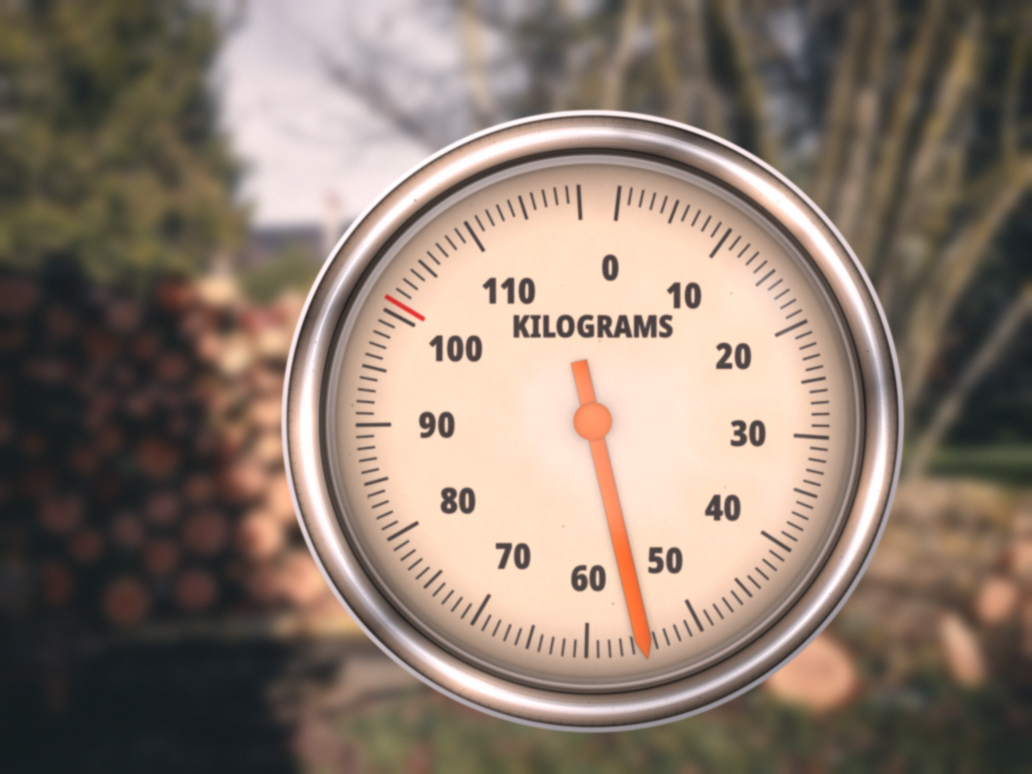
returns 55kg
